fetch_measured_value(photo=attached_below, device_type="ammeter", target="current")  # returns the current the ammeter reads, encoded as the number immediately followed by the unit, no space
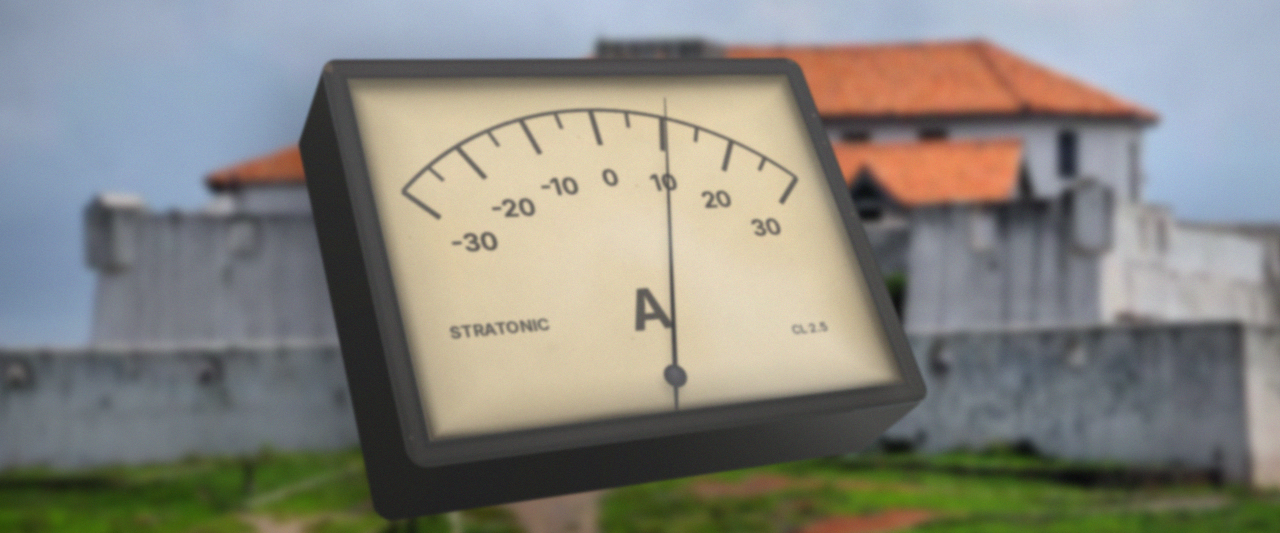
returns 10A
